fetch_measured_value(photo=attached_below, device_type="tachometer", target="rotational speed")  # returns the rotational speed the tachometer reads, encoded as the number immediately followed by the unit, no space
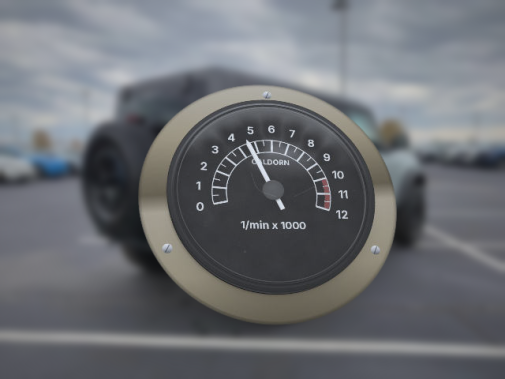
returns 4500rpm
